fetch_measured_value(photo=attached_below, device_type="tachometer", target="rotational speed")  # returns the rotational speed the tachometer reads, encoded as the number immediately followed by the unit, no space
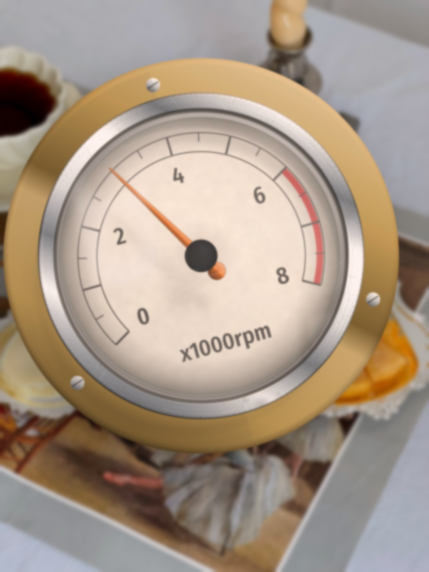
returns 3000rpm
